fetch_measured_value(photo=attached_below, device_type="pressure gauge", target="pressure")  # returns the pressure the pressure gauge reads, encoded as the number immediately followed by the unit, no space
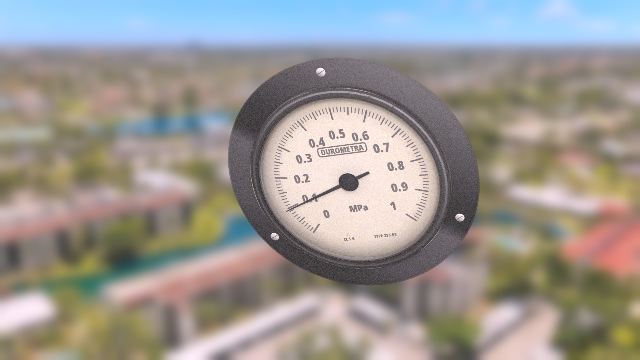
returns 0.1MPa
